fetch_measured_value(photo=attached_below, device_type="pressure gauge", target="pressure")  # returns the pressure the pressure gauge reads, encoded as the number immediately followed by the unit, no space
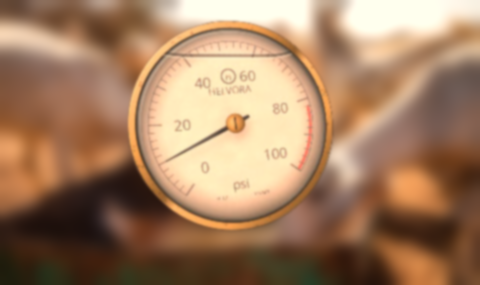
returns 10psi
